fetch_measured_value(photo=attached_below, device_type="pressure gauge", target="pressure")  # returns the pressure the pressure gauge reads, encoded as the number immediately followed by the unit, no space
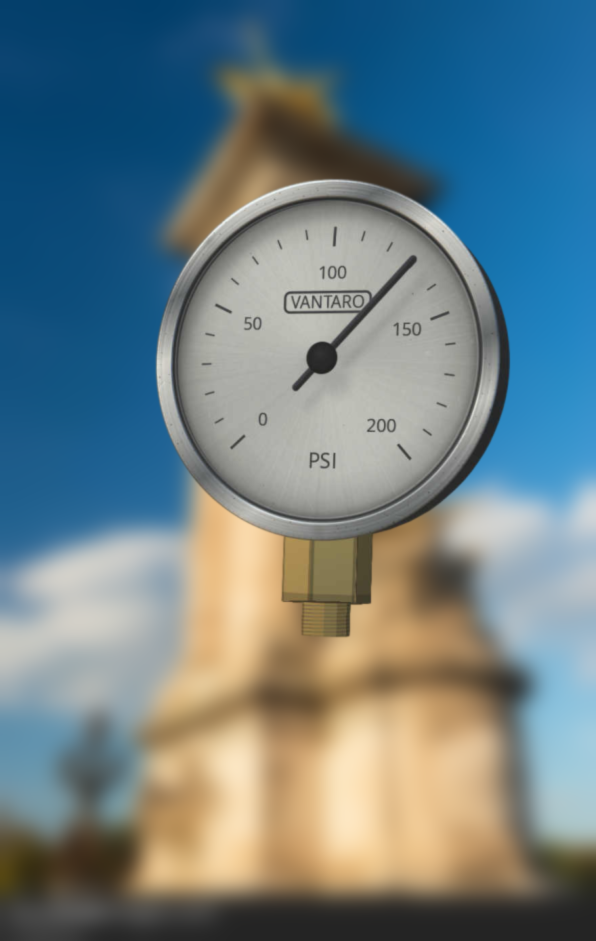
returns 130psi
